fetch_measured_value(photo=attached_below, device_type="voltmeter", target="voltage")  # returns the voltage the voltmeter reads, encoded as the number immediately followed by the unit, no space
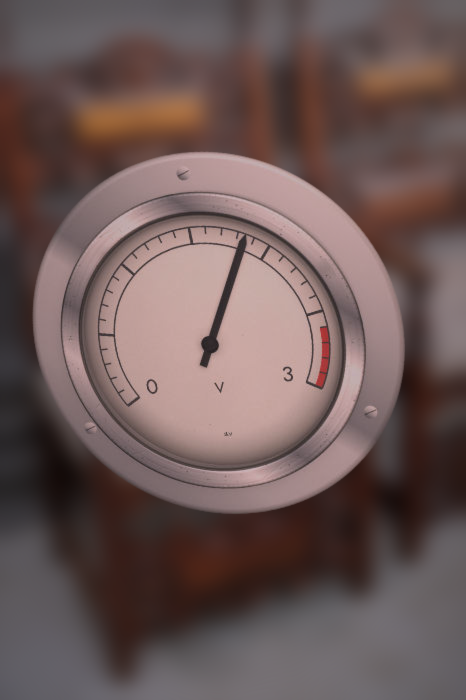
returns 1.85V
